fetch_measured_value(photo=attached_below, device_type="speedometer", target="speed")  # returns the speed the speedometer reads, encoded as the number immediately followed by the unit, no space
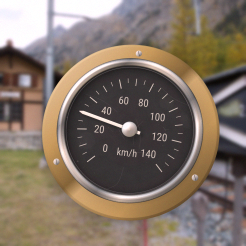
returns 30km/h
